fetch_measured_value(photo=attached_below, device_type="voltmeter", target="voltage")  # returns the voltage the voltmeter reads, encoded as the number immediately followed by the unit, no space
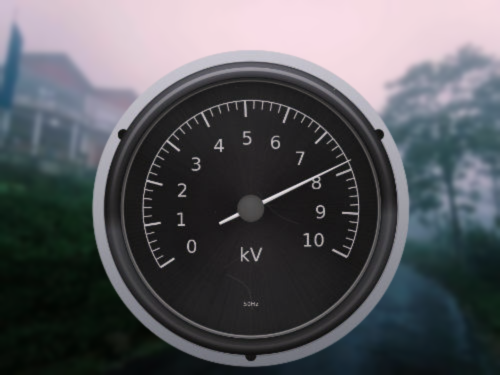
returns 7.8kV
